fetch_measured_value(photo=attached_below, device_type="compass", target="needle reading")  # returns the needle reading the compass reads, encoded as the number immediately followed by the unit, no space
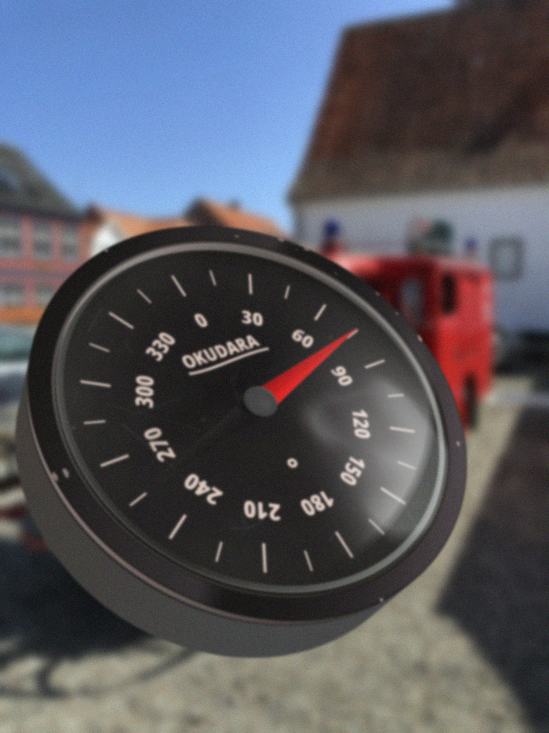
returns 75°
